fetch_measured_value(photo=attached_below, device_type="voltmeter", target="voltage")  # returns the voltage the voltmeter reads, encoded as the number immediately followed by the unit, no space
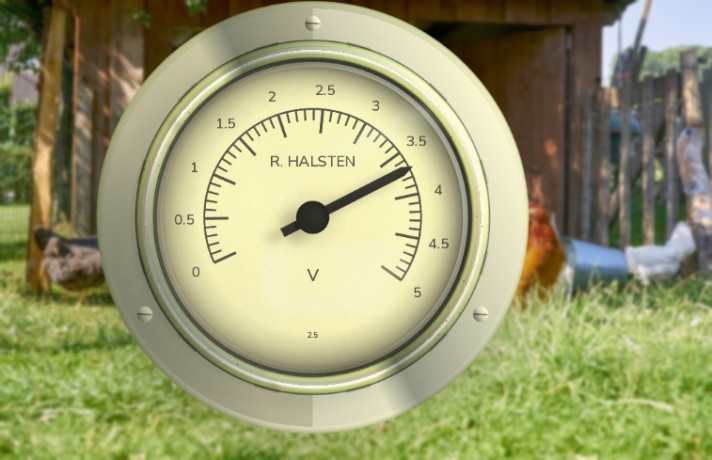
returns 3.7V
